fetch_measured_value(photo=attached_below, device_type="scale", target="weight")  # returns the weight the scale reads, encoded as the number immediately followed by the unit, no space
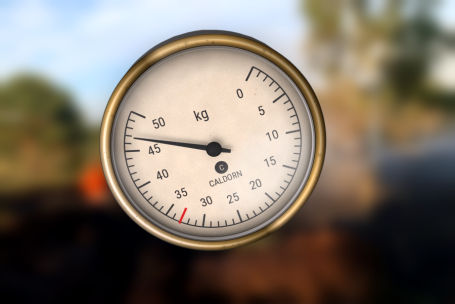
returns 47kg
